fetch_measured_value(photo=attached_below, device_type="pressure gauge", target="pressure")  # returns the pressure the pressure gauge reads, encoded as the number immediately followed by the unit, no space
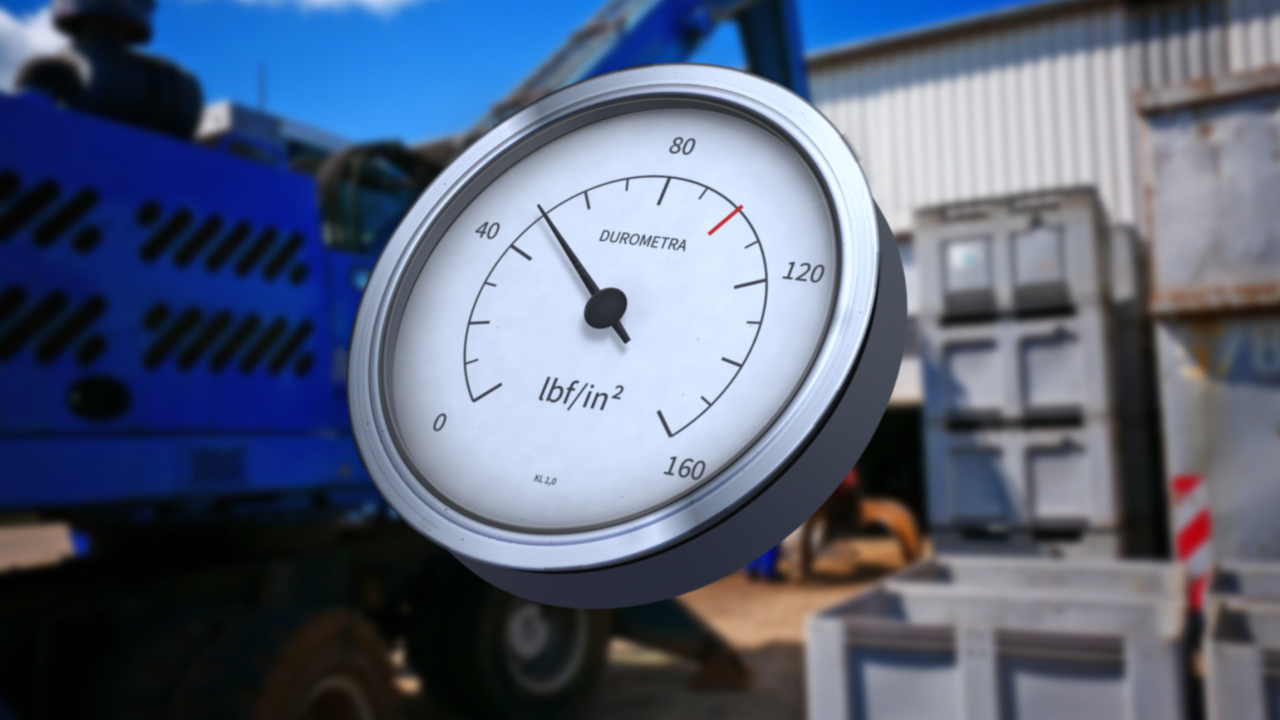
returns 50psi
